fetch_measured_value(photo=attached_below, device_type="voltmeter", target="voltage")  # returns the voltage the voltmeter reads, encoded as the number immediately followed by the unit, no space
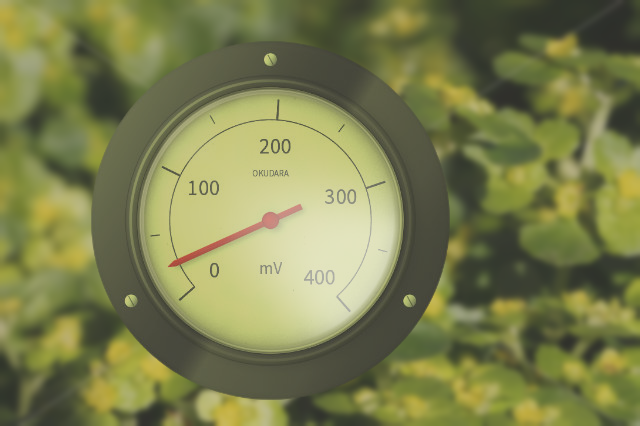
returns 25mV
